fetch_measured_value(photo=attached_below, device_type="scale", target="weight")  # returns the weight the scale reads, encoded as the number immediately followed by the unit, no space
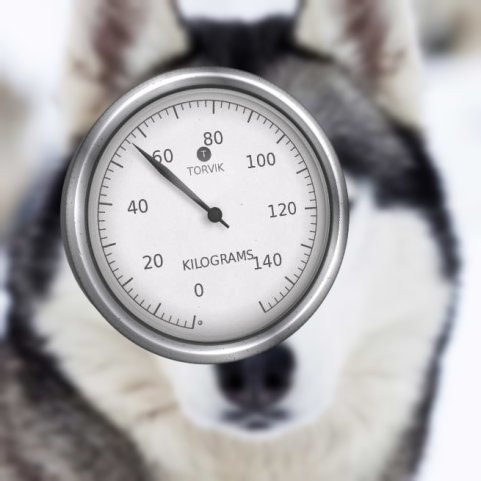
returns 56kg
